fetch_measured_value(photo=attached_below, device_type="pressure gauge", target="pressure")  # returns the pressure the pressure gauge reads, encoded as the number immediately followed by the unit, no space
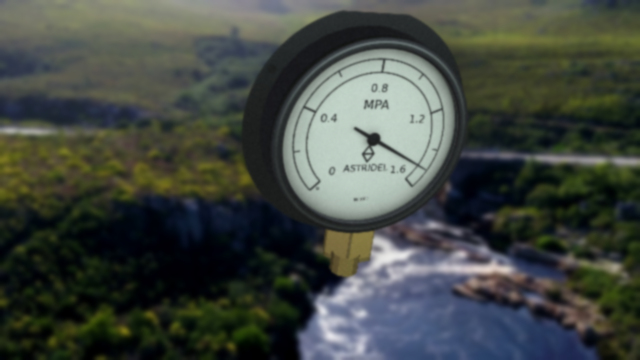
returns 1.5MPa
